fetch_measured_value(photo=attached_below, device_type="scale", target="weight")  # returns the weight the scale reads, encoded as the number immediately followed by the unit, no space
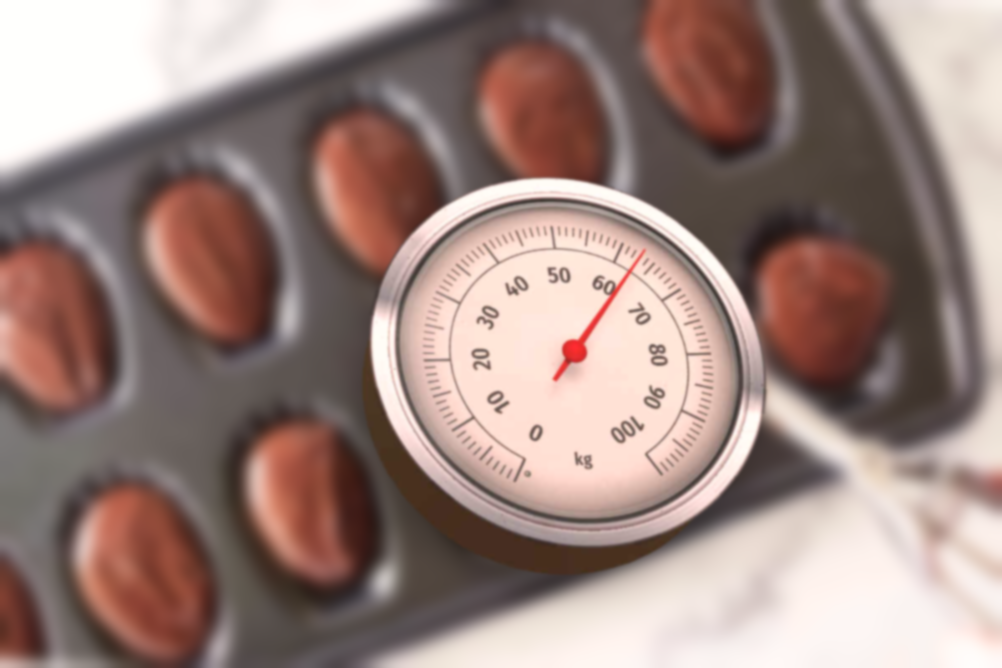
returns 63kg
